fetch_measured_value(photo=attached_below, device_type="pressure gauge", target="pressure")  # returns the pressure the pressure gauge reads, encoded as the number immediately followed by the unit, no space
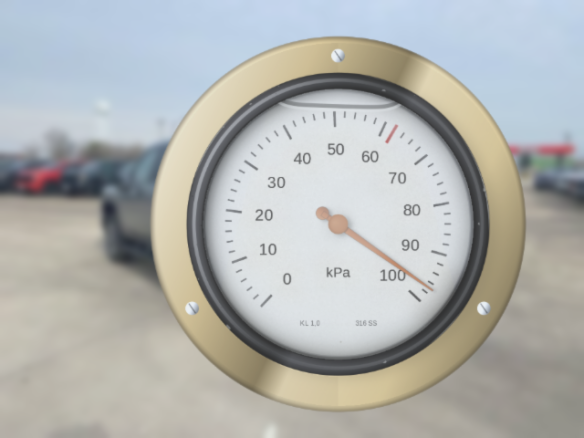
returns 97kPa
